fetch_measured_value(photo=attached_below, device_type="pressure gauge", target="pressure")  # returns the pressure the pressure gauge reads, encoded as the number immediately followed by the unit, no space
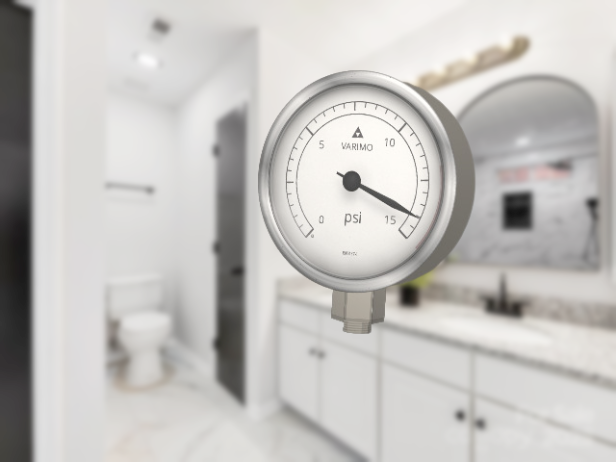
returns 14psi
